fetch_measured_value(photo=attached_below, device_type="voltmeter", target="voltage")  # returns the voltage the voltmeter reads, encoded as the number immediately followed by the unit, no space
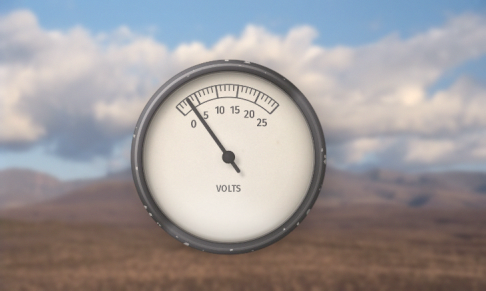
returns 3V
